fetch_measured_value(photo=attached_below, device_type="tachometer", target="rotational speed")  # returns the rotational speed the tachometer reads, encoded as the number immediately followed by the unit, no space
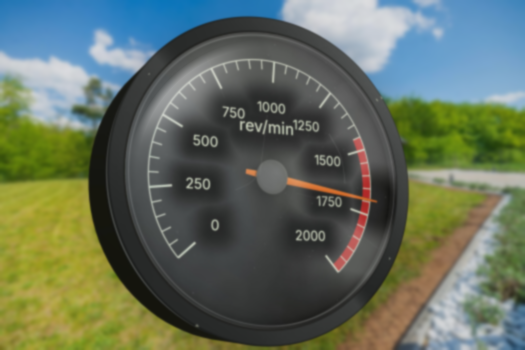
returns 1700rpm
